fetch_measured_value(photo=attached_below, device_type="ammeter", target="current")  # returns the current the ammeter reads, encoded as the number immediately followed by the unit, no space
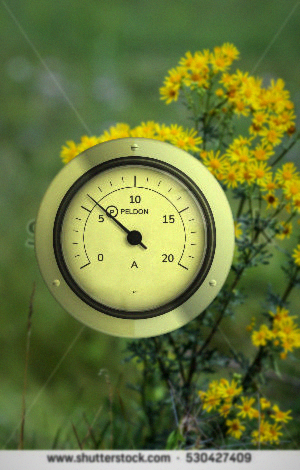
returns 6A
